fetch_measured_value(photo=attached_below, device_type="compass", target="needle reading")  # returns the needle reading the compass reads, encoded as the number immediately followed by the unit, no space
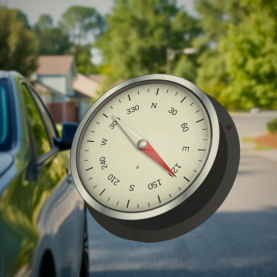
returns 125°
